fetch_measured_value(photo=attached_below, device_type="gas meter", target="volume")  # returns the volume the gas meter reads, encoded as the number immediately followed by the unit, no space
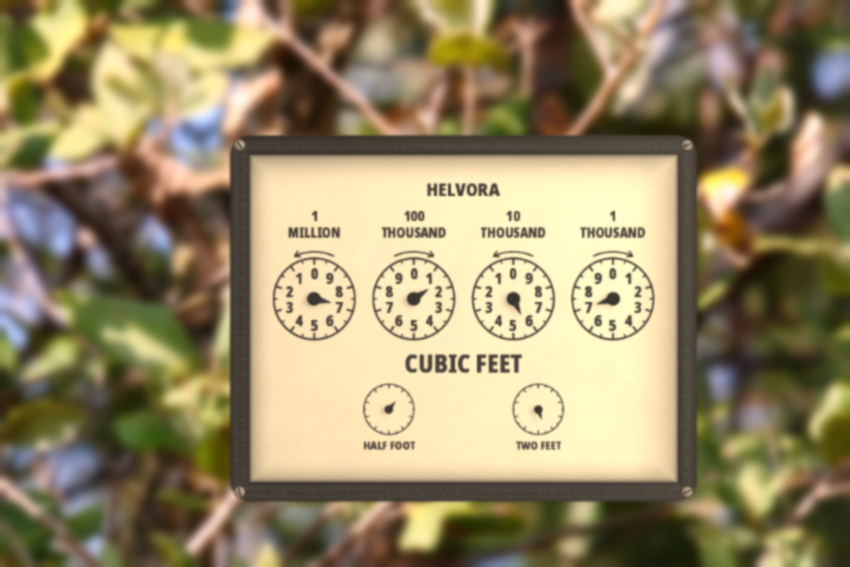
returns 715700ft³
